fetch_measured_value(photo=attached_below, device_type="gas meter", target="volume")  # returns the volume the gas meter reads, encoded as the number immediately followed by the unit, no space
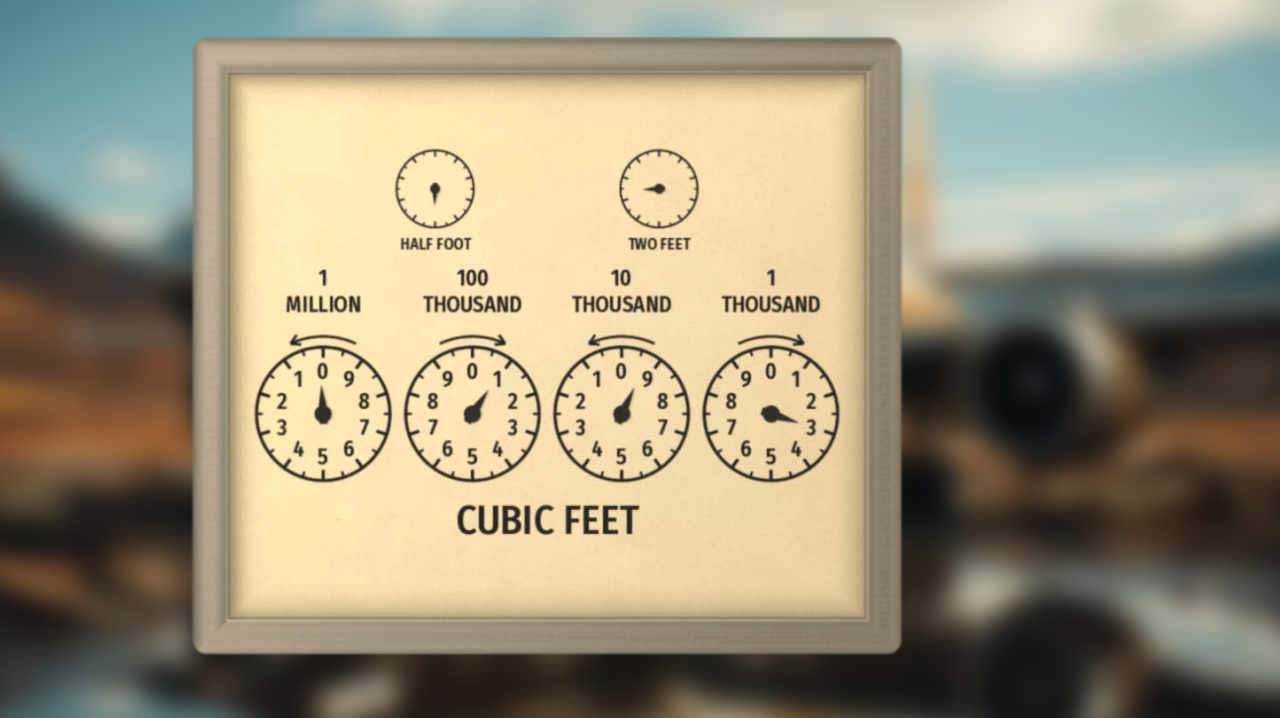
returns 9300ft³
